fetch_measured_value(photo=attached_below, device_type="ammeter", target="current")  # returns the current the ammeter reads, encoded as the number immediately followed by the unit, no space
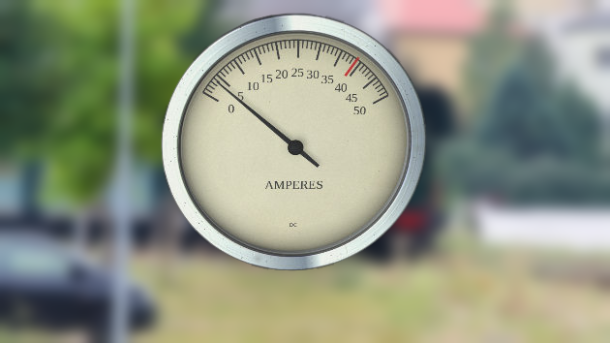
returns 4A
